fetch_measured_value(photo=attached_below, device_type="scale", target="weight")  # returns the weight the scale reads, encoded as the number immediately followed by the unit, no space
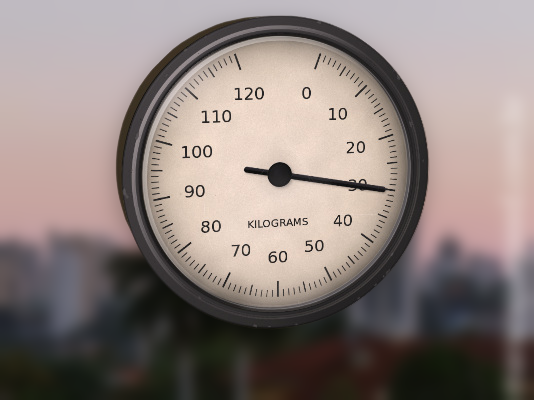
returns 30kg
